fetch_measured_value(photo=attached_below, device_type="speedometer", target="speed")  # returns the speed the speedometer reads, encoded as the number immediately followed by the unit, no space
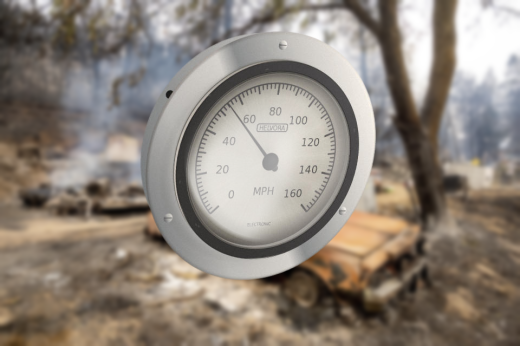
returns 54mph
